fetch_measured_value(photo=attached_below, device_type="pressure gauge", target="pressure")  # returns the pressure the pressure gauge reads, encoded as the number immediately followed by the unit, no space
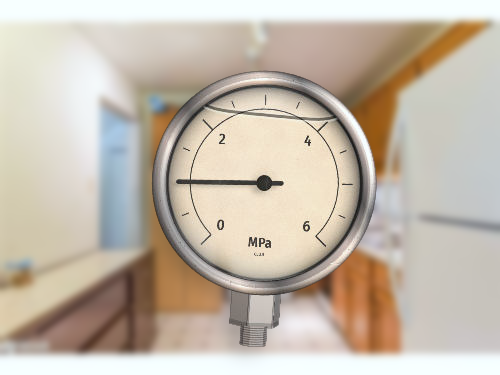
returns 1MPa
